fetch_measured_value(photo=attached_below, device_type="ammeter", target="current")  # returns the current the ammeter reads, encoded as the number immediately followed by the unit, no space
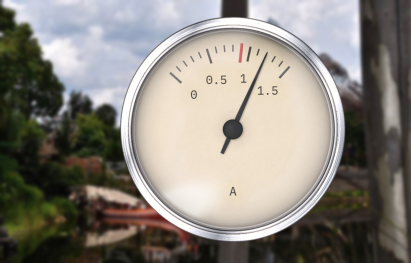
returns 1.2A
